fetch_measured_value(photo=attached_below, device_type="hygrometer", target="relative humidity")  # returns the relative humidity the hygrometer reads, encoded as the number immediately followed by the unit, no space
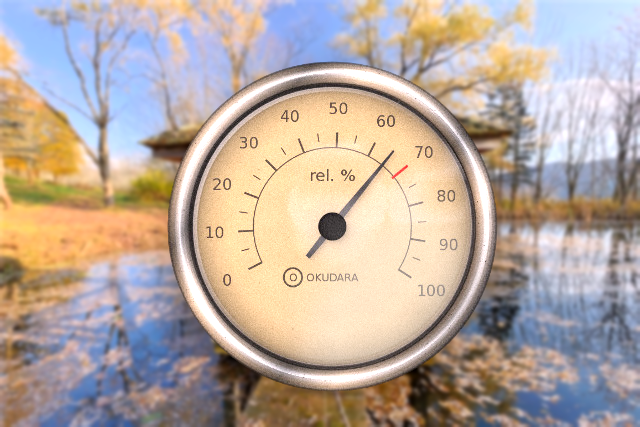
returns 65%
